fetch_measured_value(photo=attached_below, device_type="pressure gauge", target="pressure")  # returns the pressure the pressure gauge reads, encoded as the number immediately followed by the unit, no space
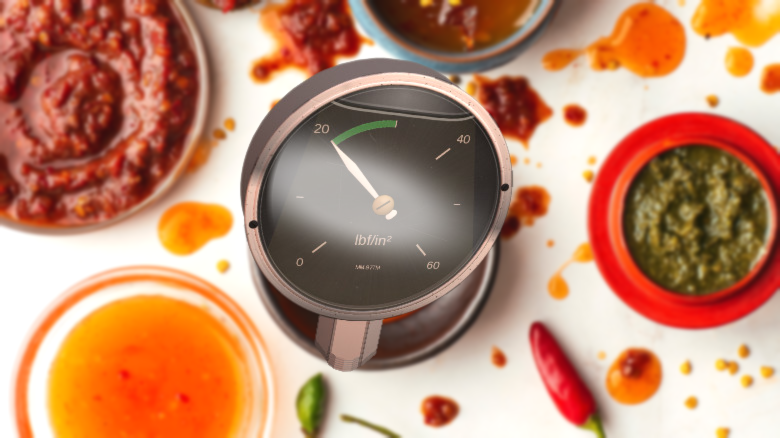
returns 20psi
